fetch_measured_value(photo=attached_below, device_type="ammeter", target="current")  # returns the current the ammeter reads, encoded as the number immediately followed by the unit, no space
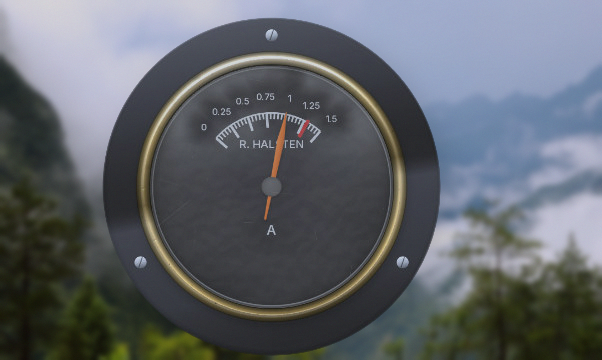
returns 1A
